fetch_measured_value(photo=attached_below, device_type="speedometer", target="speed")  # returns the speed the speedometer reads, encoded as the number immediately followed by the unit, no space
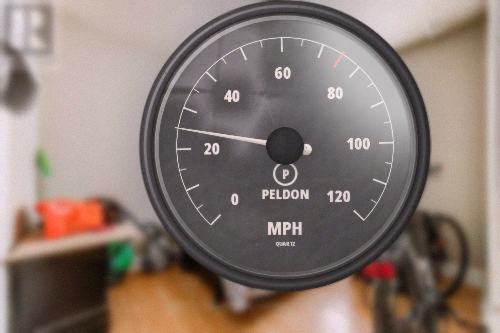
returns 25mph
